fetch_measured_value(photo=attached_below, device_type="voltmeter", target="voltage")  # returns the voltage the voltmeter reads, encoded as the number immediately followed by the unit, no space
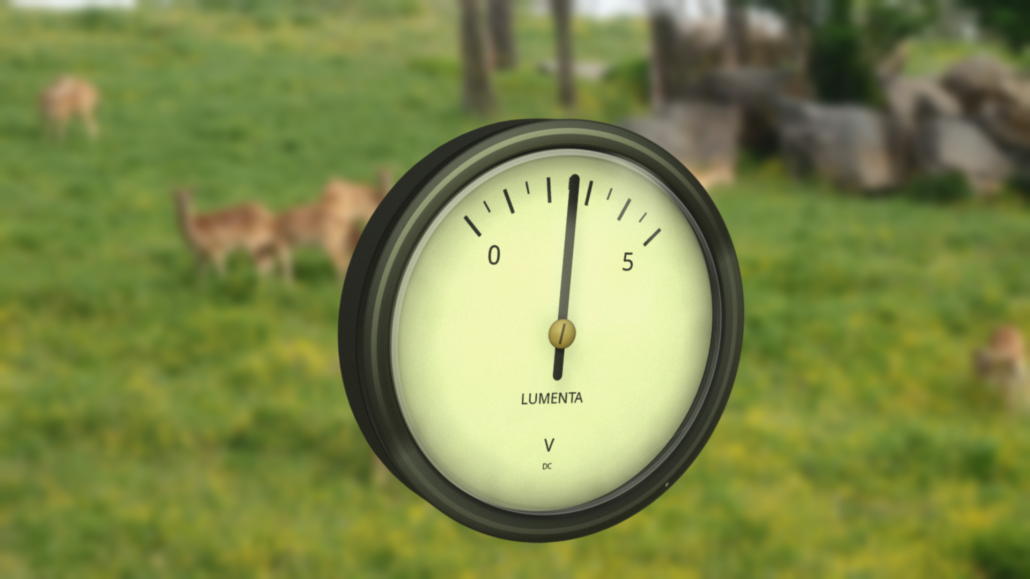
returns 2.5V
